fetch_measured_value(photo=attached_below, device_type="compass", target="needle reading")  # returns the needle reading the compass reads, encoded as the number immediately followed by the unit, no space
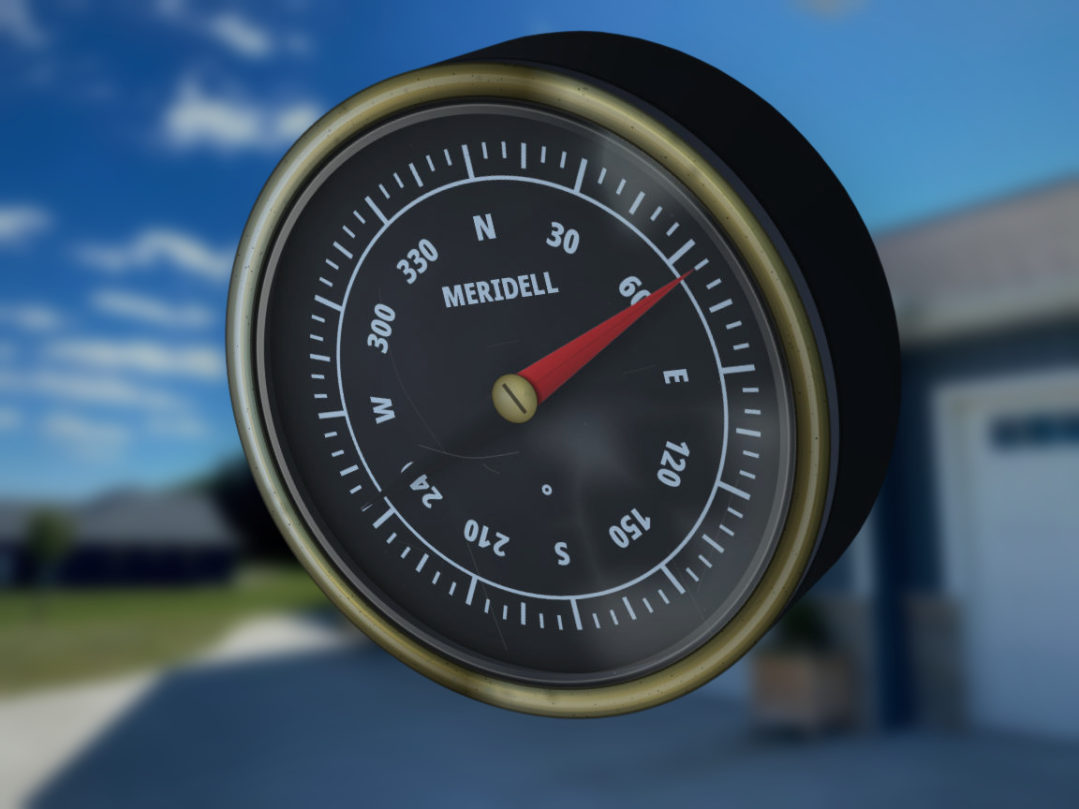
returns 65°
